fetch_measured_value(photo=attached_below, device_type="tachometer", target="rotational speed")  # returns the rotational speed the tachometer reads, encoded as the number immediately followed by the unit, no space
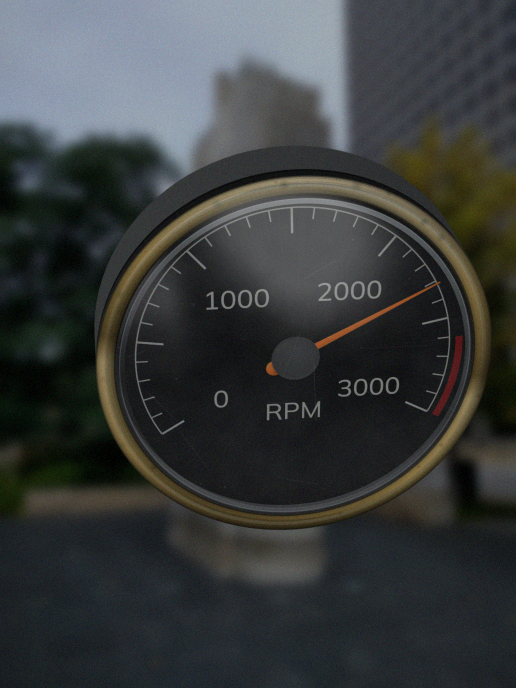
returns 2300rpm
